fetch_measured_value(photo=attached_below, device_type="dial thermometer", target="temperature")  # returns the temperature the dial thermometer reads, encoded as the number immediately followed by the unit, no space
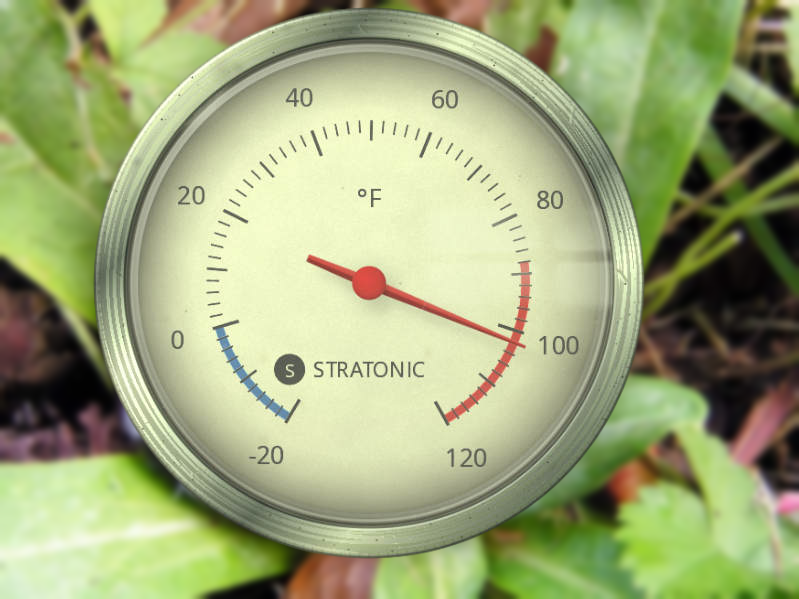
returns 102°F
